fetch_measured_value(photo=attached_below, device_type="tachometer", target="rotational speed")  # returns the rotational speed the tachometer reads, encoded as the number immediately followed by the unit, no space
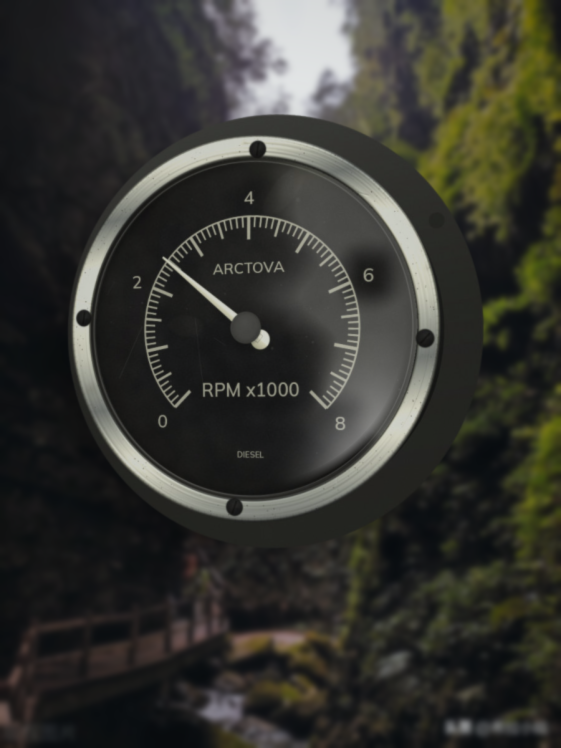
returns 2500rpm
